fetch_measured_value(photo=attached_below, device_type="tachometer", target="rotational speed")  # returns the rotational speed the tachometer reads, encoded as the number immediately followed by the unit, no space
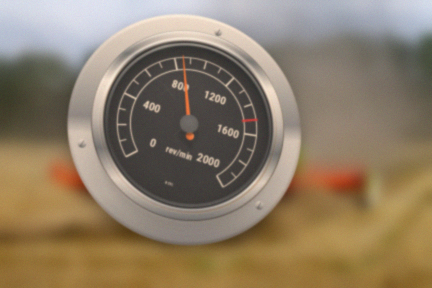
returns 850rpm
